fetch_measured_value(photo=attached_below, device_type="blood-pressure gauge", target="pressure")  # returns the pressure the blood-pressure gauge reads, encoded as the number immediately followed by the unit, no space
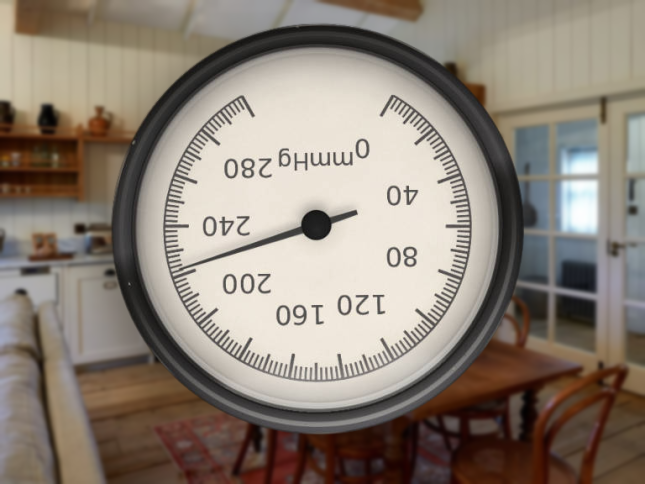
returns 222mmHg
